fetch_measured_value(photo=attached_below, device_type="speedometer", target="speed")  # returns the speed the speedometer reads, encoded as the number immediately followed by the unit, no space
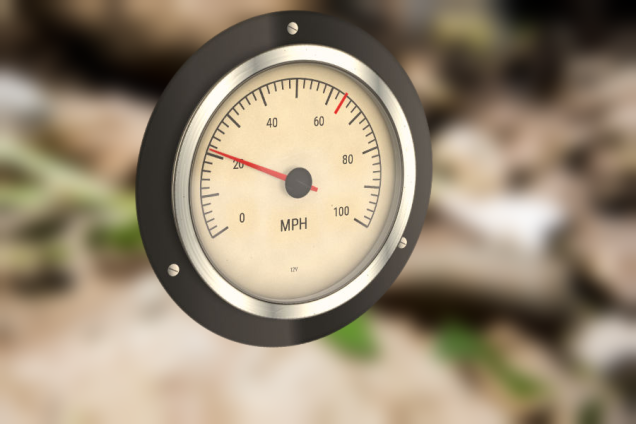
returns 21mph
